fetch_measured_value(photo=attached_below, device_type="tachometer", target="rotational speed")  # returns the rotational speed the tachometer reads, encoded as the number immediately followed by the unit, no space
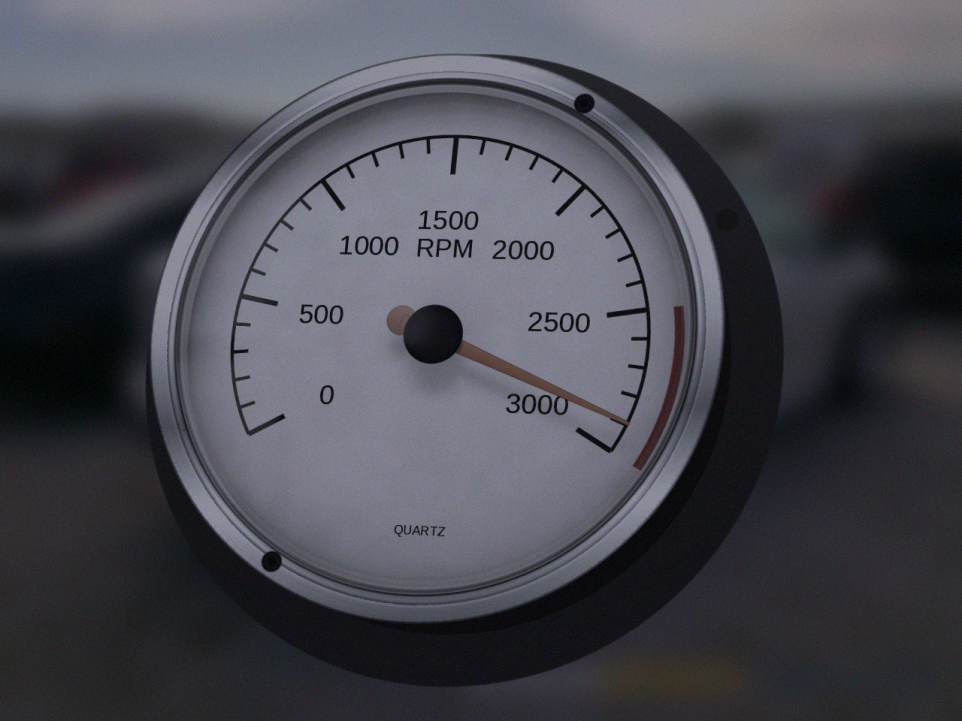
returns 2900rpm
